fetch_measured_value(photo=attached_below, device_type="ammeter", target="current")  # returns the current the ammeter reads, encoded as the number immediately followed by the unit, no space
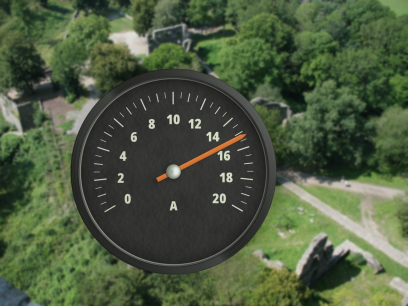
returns 15.25A
